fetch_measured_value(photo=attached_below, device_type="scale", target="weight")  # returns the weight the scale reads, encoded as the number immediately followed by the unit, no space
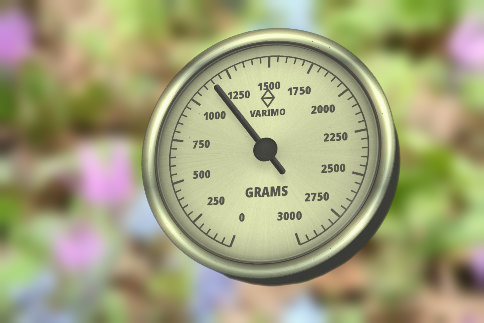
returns 1150g
